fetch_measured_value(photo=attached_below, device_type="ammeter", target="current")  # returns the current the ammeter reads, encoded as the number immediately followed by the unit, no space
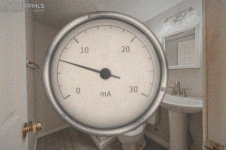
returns 6mA
